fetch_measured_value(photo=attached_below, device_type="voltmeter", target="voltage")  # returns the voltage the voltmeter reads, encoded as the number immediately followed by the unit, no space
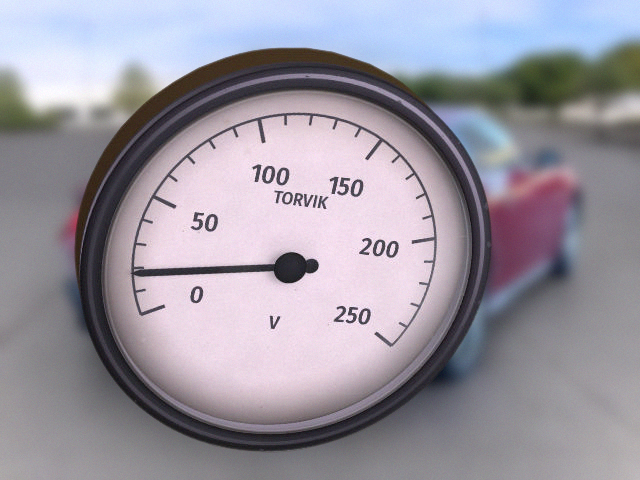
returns 20V
